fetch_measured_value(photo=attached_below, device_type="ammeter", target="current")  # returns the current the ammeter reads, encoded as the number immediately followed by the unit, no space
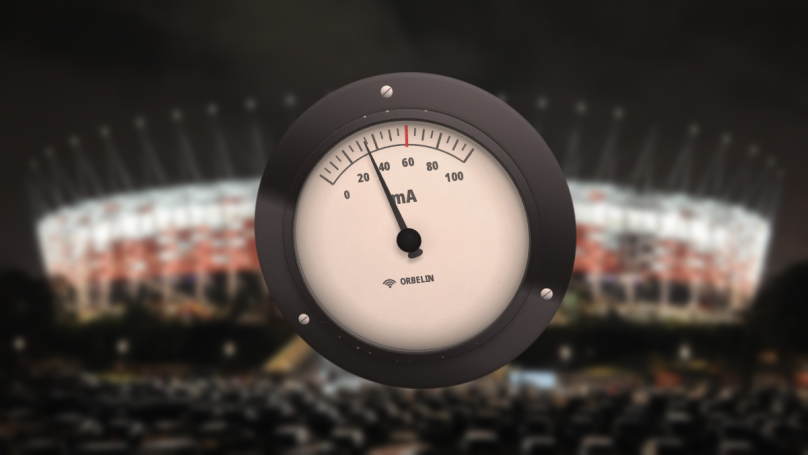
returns 35mA
